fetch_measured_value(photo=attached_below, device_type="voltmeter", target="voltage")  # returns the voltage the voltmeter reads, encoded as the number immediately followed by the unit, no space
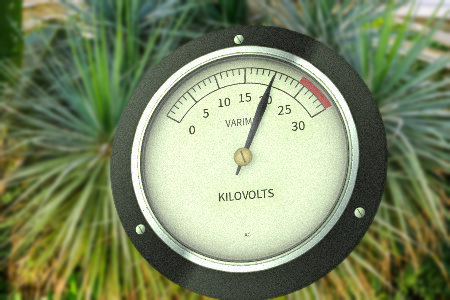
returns 20kV
